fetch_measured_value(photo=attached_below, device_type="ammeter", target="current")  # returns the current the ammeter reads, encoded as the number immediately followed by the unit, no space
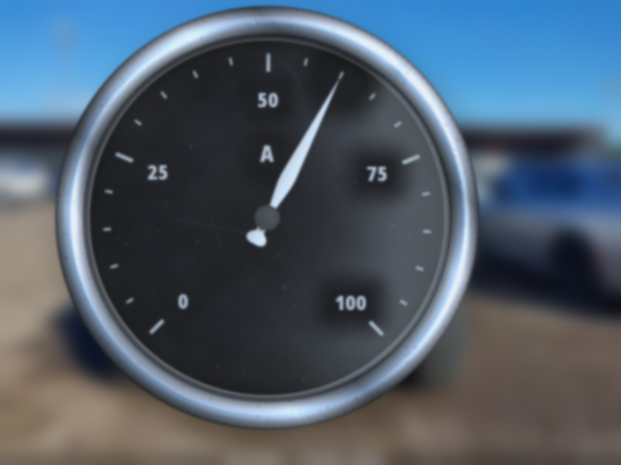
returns 60A
